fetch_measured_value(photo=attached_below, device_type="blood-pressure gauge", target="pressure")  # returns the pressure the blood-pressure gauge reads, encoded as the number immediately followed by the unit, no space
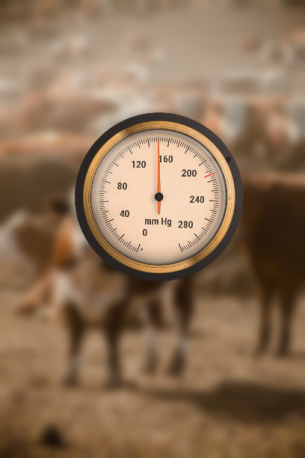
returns 150mmHg
